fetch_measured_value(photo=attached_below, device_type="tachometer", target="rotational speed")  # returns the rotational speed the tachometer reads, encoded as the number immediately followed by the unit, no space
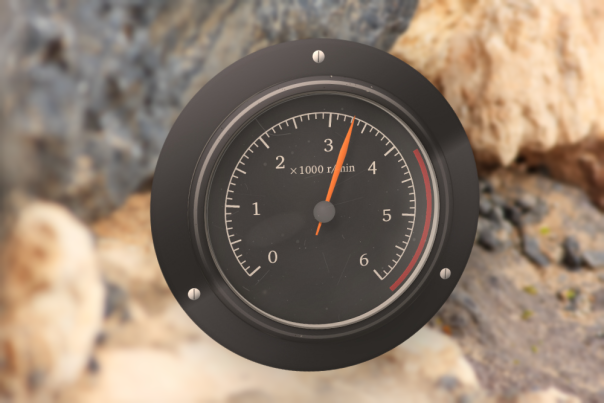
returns 3300rpm
